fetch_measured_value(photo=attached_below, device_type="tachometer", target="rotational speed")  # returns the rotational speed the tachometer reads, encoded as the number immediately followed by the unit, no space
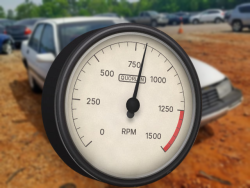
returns 800rpm
